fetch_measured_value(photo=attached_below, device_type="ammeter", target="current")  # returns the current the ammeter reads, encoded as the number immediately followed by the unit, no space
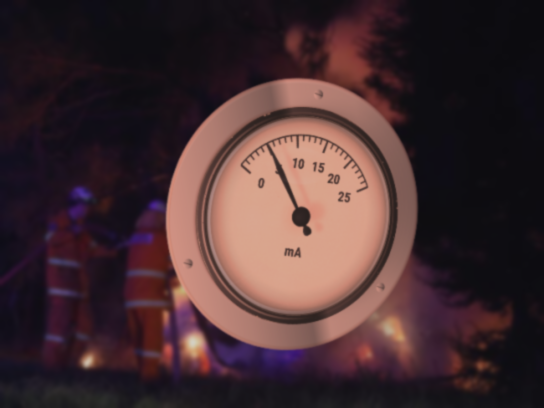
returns 5mA
